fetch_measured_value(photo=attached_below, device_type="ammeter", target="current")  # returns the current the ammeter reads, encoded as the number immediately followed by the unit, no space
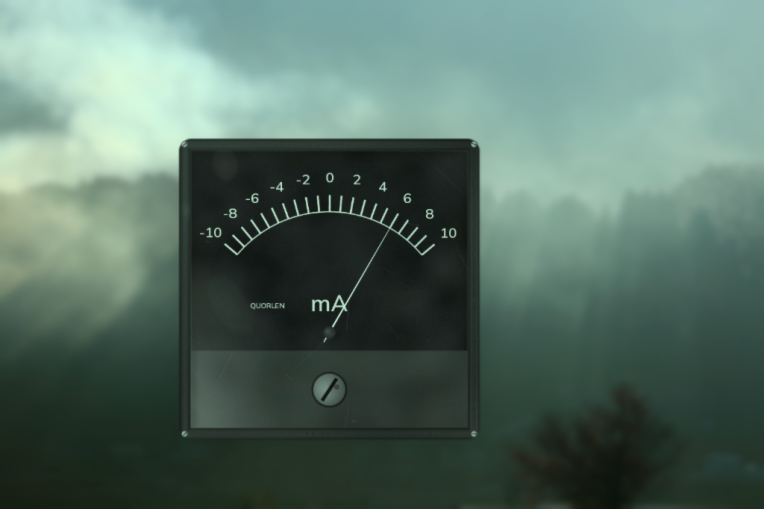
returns 6mA
